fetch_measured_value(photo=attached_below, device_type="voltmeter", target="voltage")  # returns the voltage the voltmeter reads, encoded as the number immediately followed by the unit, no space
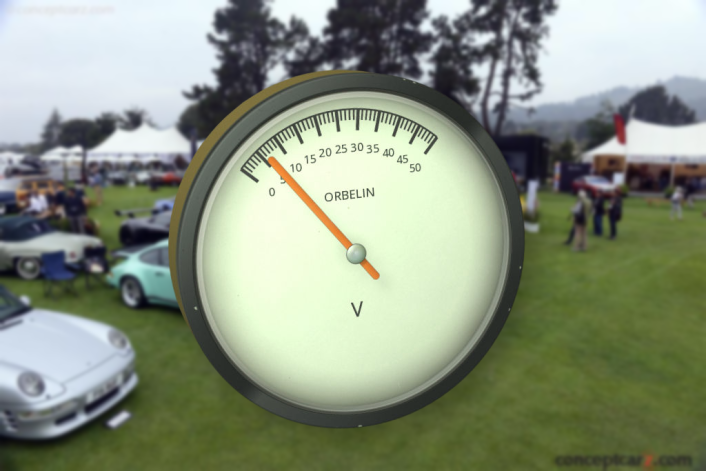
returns 6V
